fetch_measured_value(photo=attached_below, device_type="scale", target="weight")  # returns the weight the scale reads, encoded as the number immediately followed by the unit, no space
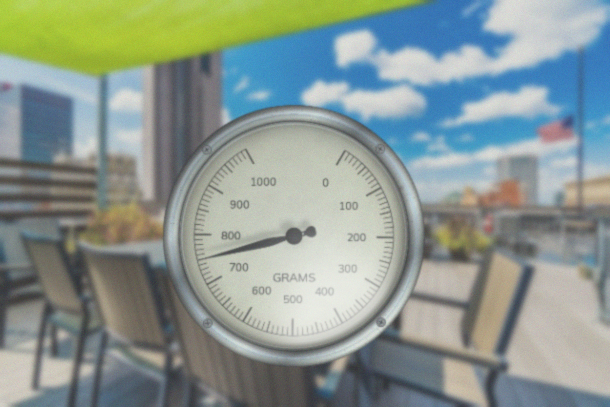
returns 750g
